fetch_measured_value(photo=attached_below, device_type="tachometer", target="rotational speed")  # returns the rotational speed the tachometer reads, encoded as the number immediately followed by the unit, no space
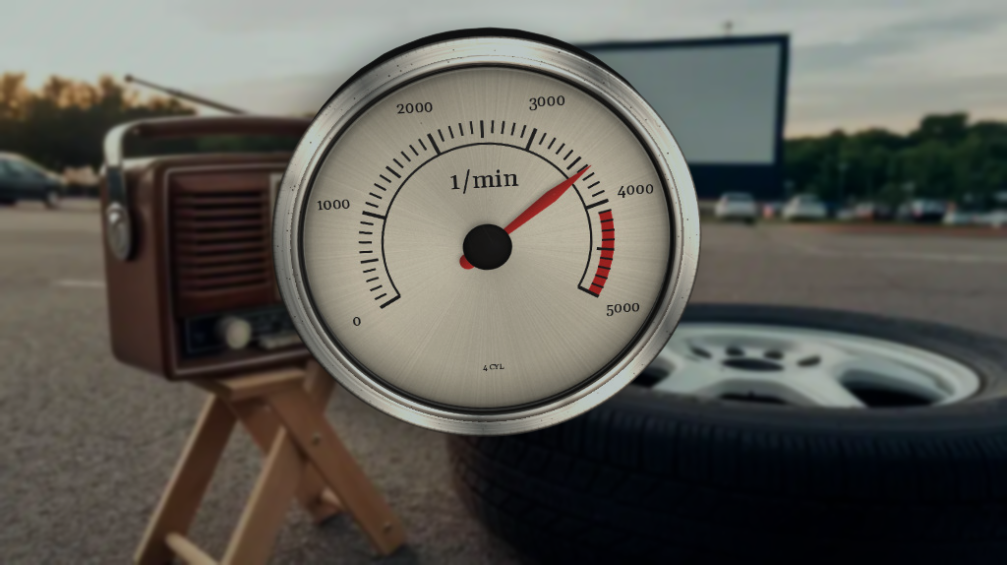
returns 3600rpm
